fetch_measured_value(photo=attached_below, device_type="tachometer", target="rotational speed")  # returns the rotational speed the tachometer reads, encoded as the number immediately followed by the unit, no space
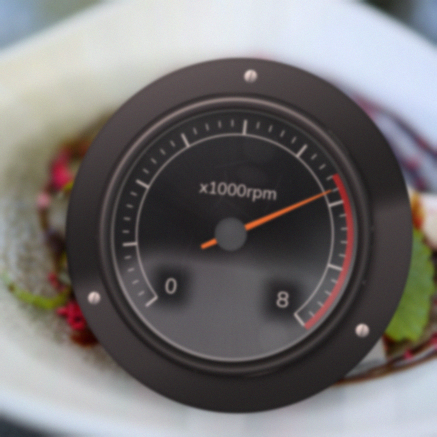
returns 5800rpm
